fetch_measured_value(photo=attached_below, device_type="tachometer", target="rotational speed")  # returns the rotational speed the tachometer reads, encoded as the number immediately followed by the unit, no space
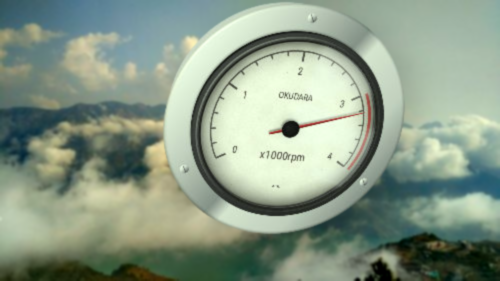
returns 3200rpm
